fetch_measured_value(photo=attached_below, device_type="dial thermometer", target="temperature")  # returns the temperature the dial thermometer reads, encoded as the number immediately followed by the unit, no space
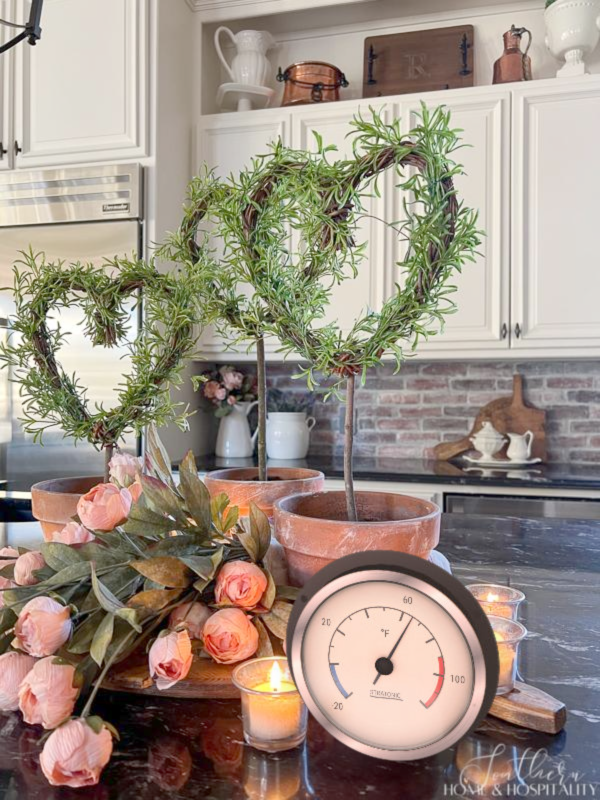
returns 65°F
